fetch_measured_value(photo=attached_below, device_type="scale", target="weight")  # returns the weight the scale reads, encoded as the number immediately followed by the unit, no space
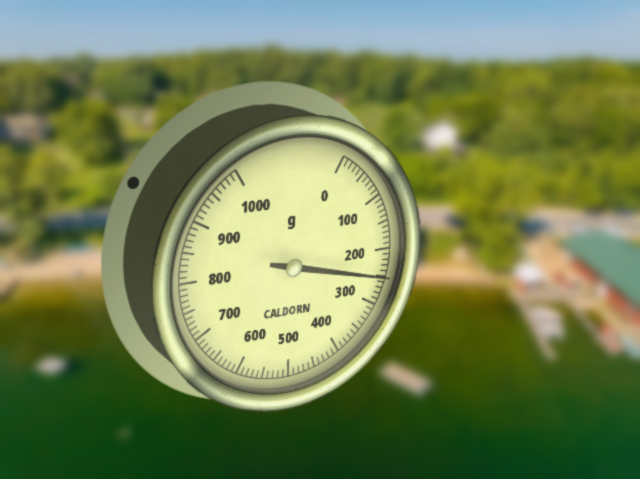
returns 250g
